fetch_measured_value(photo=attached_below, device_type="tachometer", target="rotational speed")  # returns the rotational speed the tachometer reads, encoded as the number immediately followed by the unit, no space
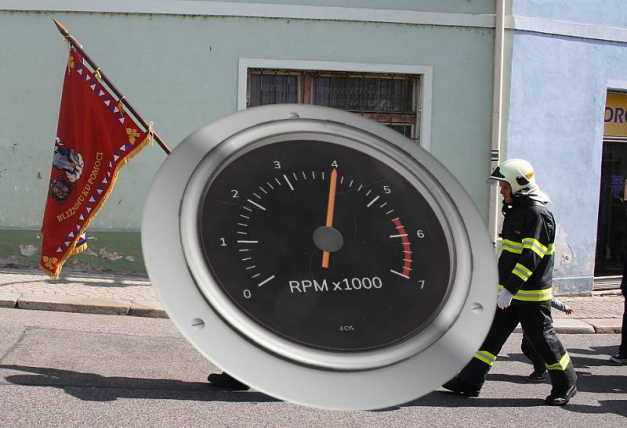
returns 4000rpm
